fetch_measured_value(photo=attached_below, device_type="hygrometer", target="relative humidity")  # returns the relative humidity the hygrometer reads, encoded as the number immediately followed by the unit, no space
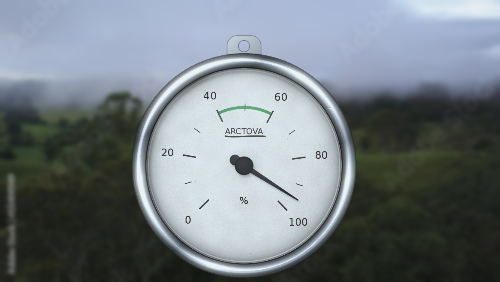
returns 95%
